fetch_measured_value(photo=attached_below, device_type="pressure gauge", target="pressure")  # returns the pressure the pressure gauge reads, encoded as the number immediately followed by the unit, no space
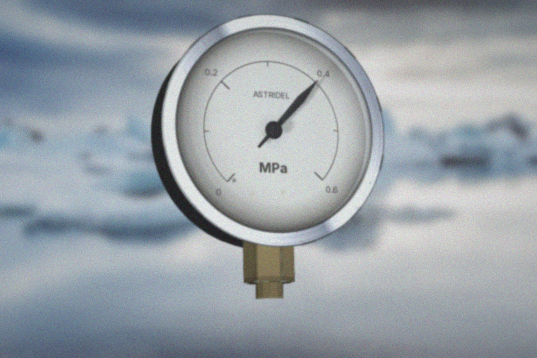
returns 0.4MPa
